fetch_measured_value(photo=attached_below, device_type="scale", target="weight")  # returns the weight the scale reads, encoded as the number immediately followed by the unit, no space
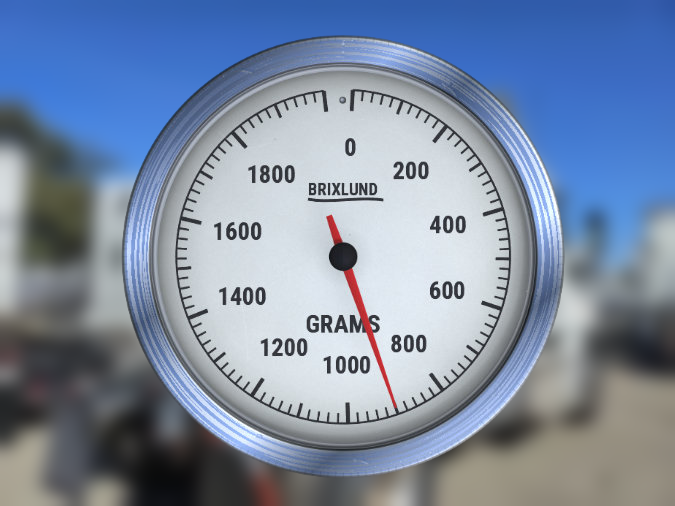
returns 900g
